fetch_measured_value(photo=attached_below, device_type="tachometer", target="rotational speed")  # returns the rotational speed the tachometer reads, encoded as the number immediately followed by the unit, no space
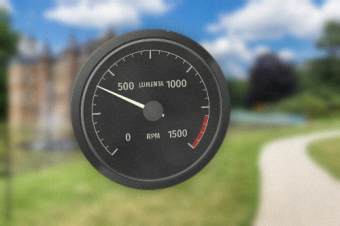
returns 400rpm
